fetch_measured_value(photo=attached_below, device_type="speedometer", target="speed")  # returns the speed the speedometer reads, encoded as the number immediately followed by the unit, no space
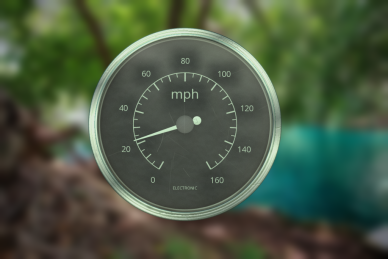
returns 22.5mph
